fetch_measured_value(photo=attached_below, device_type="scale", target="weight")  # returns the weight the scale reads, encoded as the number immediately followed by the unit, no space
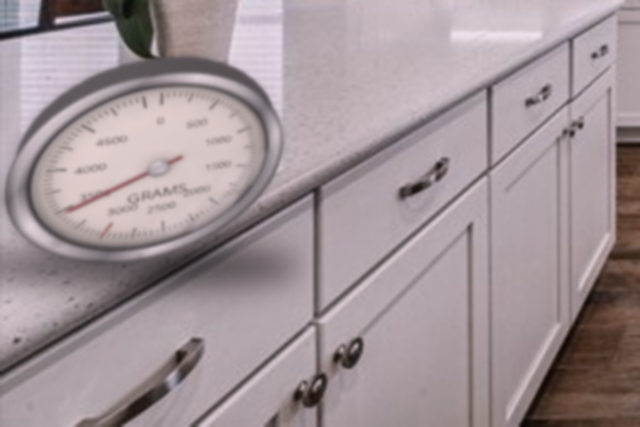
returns 3500g
